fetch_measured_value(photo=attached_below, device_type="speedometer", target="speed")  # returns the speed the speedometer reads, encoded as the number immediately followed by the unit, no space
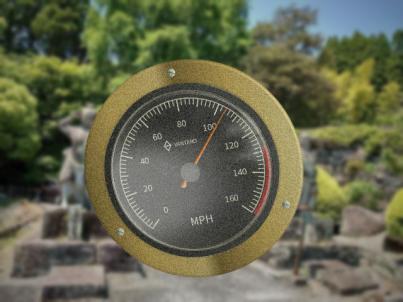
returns 104mph
